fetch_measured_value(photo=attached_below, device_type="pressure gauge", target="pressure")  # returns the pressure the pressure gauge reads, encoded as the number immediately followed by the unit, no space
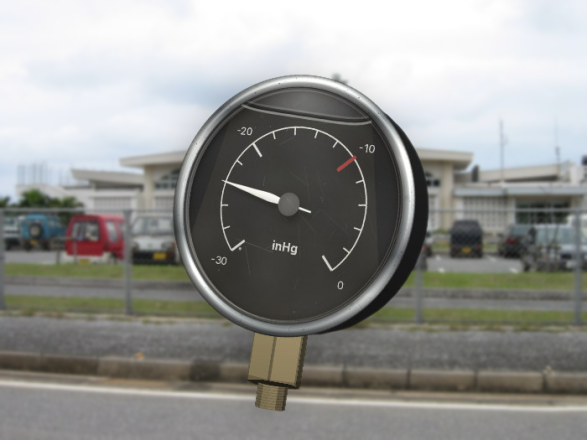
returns -24inHg
